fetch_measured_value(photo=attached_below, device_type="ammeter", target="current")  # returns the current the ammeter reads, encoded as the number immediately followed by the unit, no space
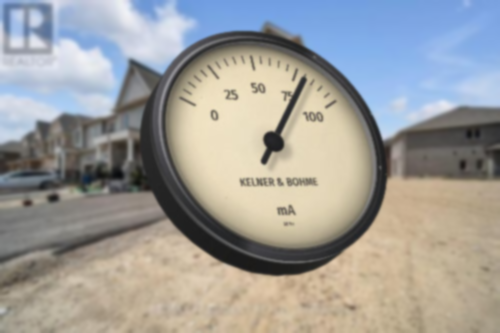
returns 80mA
